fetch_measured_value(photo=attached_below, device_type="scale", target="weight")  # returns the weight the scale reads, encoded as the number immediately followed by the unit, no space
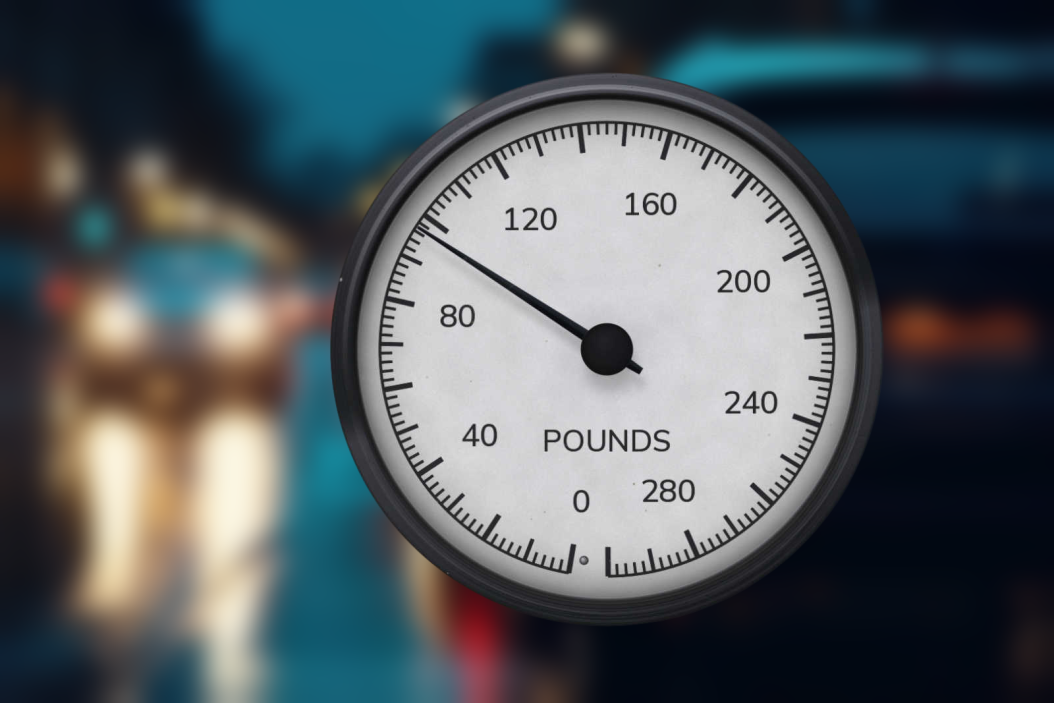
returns 97lb
